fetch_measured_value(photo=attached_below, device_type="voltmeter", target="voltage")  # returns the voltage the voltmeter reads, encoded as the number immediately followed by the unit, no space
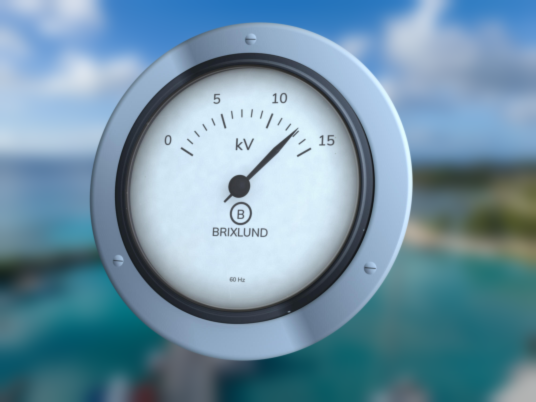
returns 13kV
